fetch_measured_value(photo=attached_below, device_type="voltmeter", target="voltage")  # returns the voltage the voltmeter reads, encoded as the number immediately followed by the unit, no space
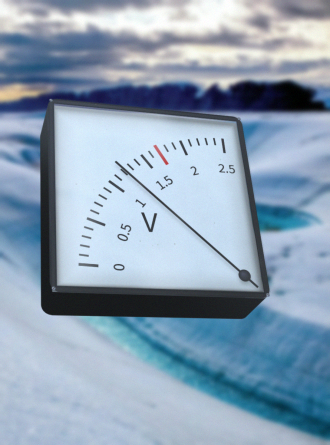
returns 1.2V
